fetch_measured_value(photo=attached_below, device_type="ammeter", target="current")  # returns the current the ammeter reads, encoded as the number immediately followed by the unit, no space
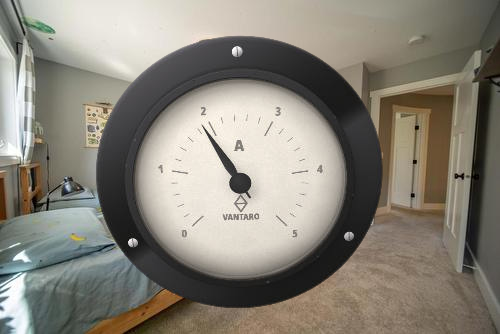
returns 1.9A
